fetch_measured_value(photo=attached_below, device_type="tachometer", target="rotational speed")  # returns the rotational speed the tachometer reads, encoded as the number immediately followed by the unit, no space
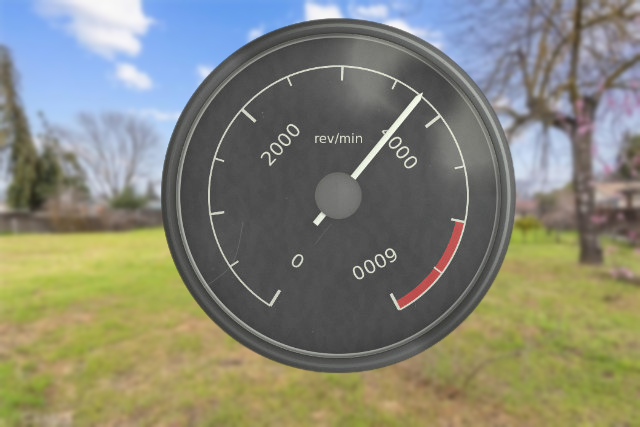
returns 3750rpm
